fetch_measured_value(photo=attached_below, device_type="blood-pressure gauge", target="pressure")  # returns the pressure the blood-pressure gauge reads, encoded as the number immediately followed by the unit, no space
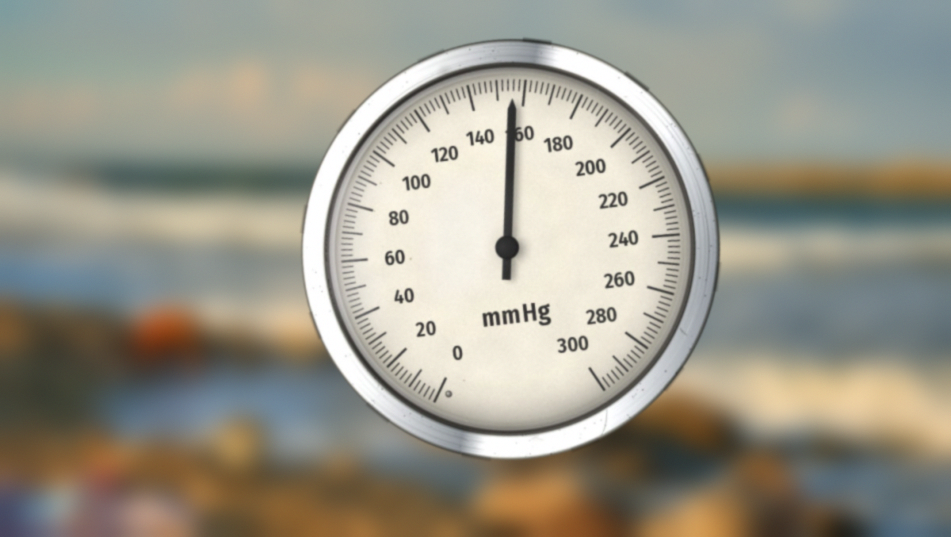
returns 156mmHg
